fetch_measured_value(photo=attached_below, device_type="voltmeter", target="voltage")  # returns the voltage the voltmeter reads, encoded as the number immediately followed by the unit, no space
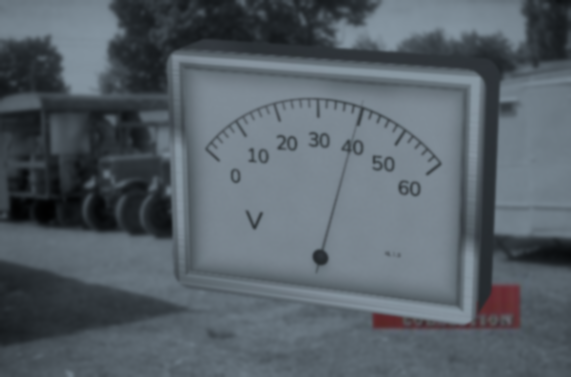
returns 40V
